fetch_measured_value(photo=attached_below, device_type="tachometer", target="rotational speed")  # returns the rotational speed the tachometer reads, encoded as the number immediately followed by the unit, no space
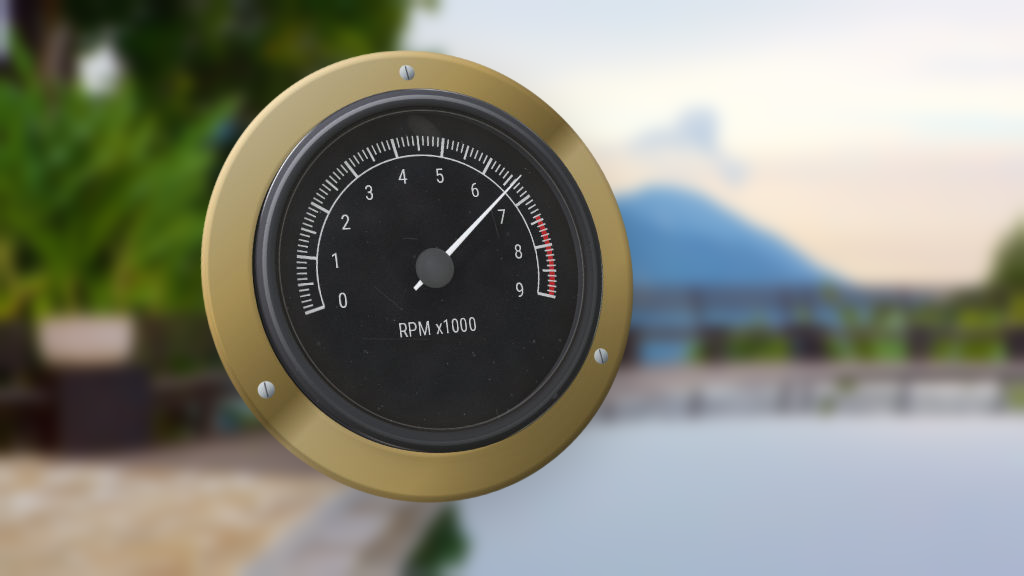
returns 6600rpm
